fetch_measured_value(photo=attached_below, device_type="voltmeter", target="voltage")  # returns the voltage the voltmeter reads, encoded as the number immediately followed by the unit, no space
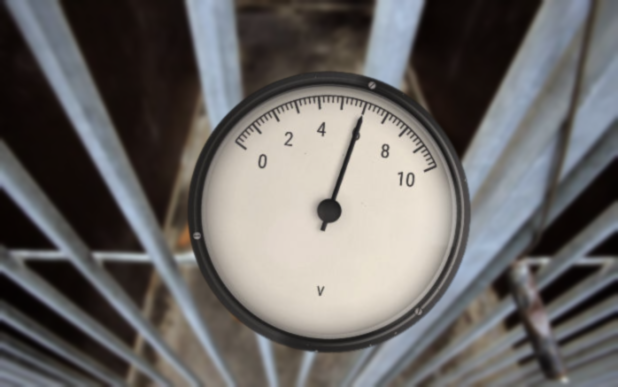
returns 6V
